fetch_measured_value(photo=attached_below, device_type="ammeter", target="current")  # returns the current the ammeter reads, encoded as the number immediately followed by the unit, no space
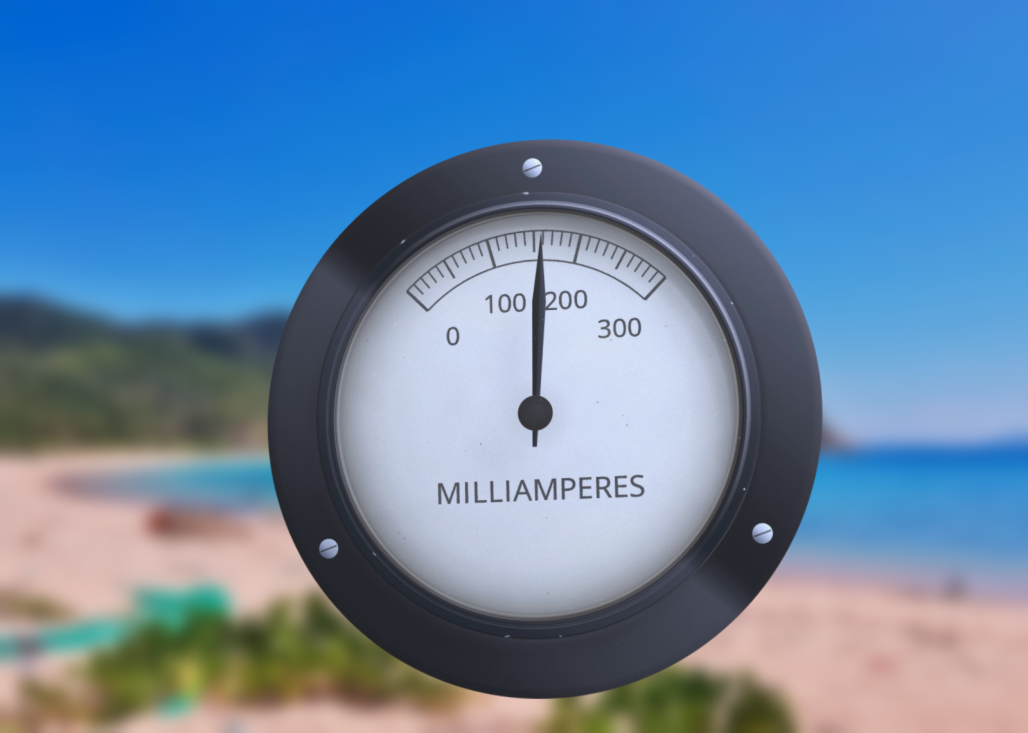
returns 160mA
